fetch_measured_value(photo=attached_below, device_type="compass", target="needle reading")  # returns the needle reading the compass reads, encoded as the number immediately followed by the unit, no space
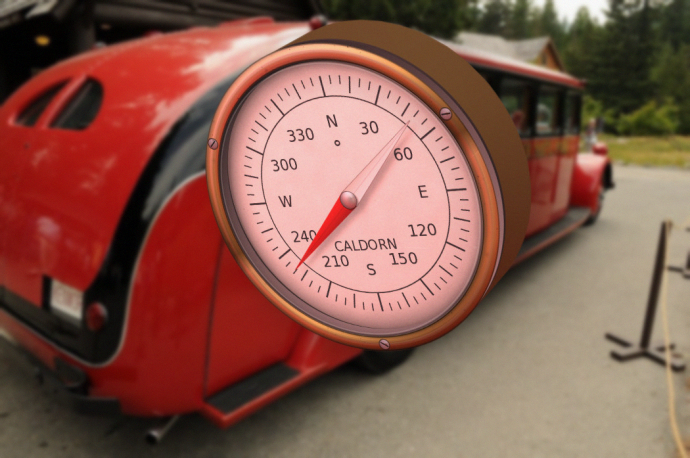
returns 230°
